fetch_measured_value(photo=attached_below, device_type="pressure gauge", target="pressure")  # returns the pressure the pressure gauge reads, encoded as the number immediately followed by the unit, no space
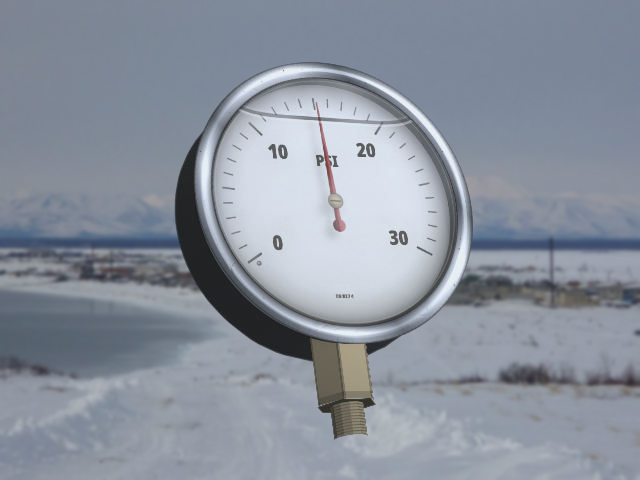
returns 15psi
